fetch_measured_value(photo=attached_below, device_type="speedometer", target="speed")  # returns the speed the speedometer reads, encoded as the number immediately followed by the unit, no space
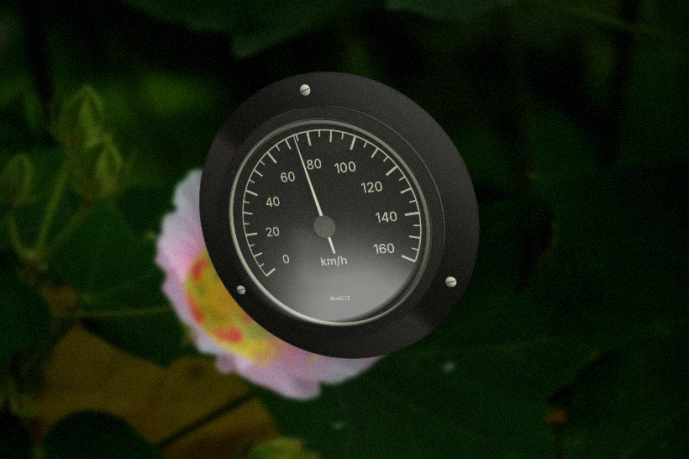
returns 75km/h
